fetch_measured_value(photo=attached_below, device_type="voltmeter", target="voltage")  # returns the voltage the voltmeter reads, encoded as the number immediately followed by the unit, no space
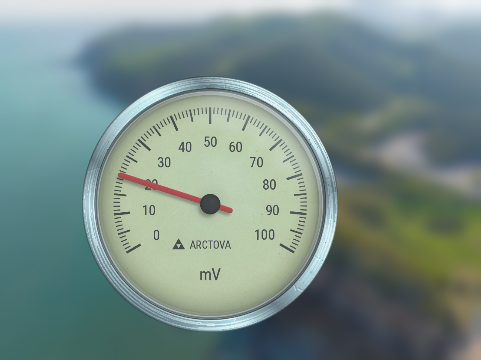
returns 20mV
